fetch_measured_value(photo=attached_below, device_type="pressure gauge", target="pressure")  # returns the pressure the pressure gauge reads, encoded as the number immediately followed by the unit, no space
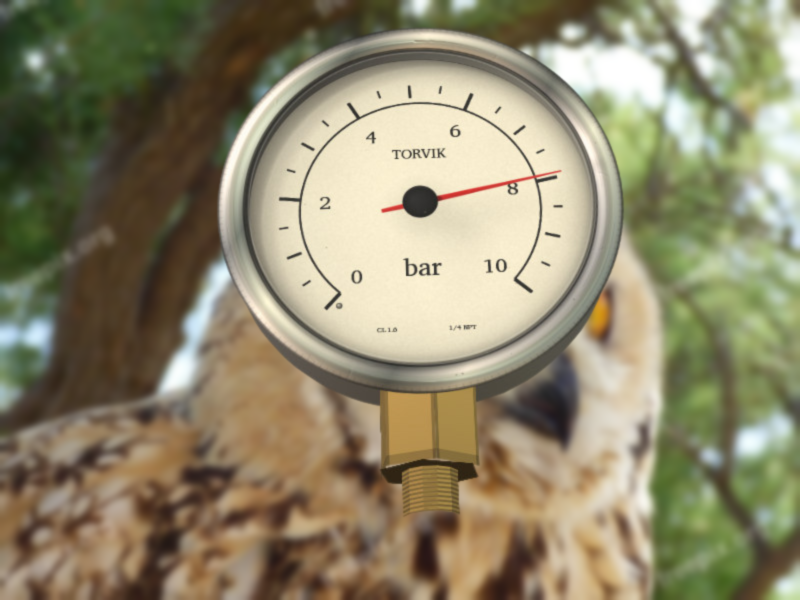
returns 8bar
